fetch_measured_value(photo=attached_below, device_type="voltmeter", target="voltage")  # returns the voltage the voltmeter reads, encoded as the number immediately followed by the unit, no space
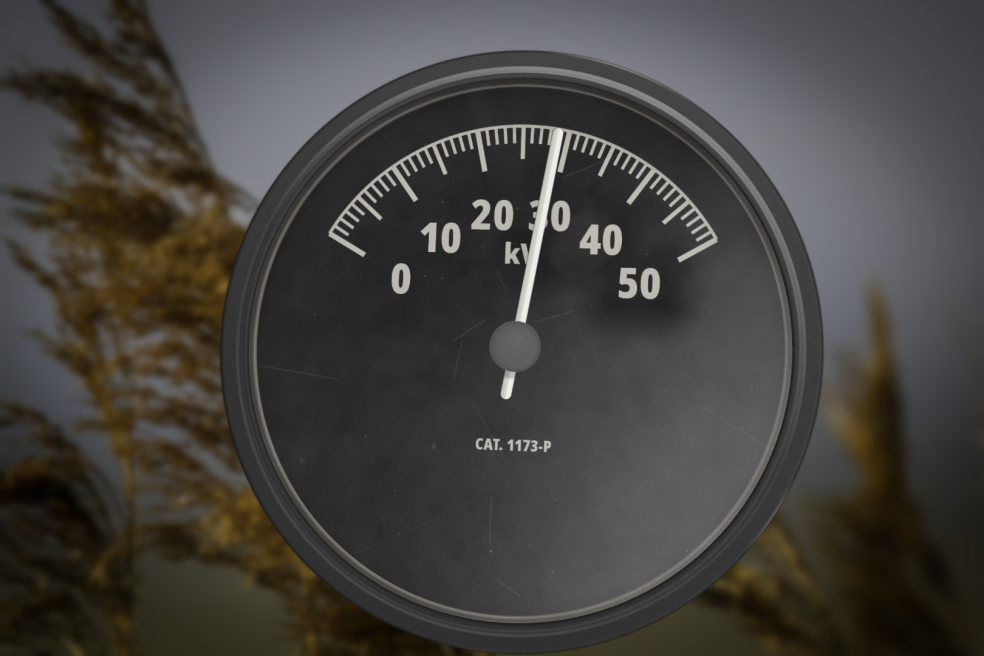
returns 29kV
